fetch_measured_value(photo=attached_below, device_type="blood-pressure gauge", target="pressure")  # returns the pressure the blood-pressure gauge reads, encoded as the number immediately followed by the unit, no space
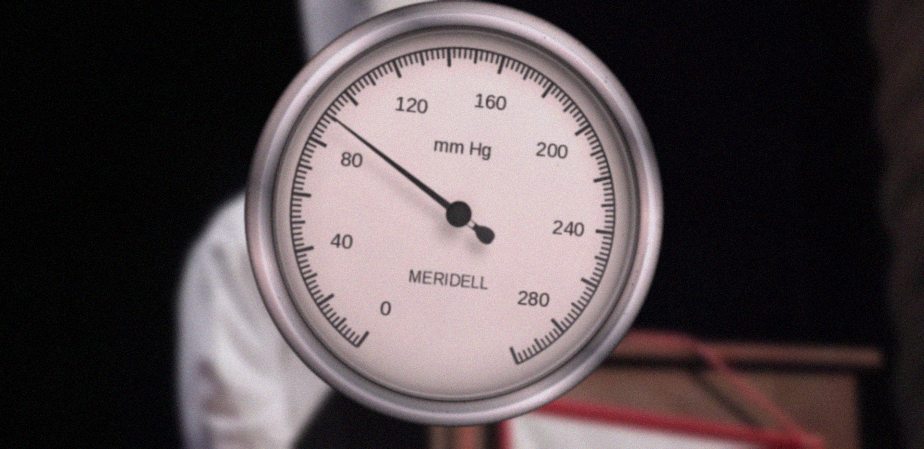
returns 90mmHg
